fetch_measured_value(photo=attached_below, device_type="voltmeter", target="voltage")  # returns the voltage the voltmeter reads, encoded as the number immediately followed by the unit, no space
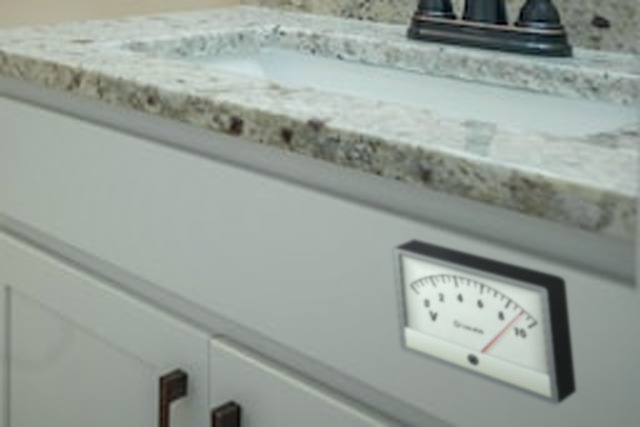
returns 9V
